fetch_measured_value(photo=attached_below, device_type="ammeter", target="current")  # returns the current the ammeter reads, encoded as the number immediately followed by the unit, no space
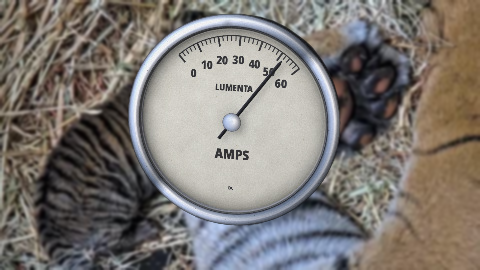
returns 52A
